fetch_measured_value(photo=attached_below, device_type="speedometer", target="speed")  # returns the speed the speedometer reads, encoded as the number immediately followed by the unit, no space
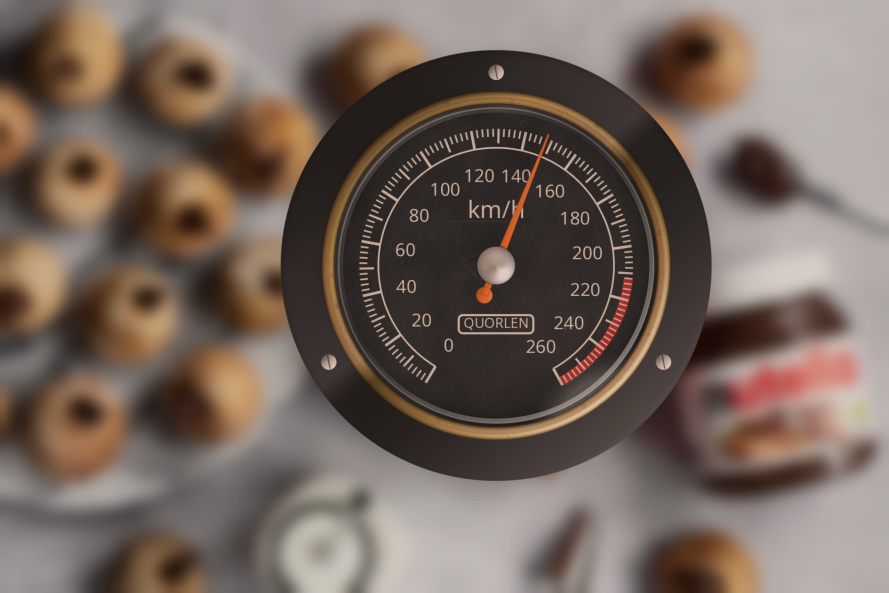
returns 148km/h
